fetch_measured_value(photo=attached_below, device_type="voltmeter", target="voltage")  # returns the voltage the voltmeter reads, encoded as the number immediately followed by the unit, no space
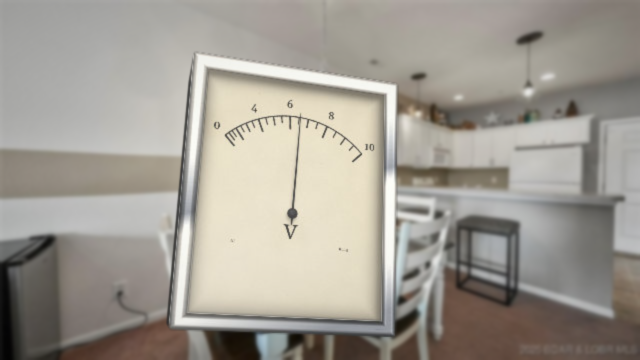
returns 6.5V
